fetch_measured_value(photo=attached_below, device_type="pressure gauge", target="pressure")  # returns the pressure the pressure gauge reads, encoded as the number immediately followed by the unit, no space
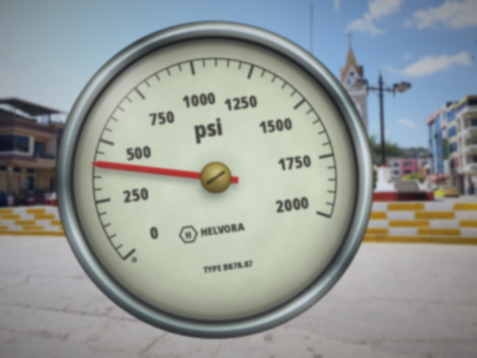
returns 400psi
